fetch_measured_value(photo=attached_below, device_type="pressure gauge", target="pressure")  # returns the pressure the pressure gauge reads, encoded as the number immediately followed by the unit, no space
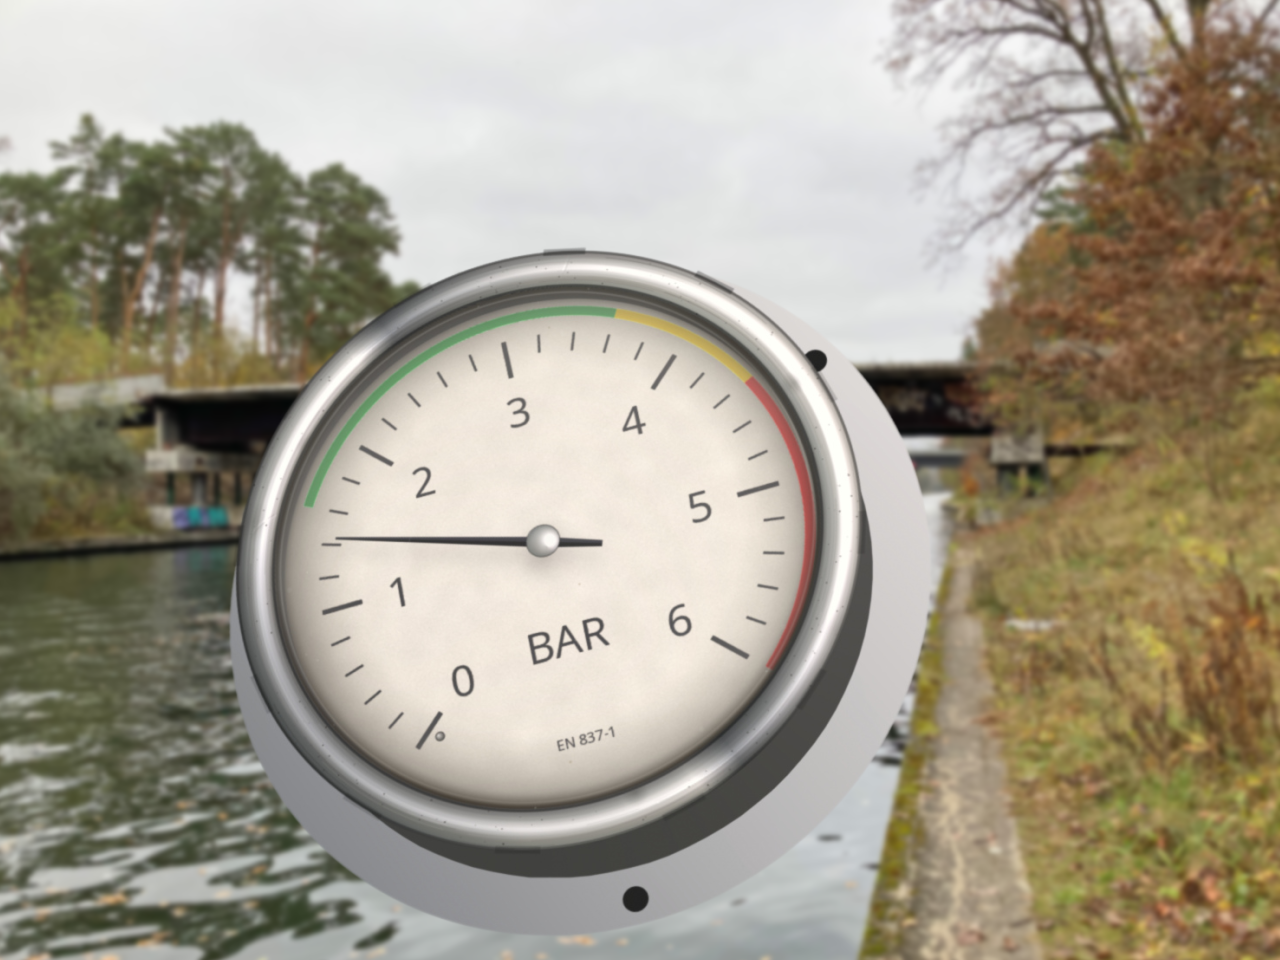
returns 1.4bar
